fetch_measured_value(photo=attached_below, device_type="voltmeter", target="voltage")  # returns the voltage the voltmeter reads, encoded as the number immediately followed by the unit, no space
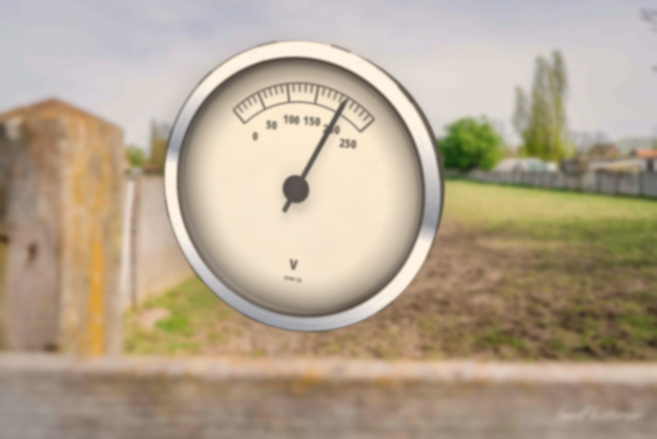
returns 200V
